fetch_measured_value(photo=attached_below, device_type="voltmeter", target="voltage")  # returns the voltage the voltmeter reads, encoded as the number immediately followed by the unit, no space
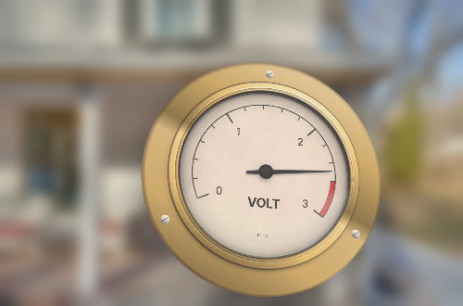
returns 2.5V
